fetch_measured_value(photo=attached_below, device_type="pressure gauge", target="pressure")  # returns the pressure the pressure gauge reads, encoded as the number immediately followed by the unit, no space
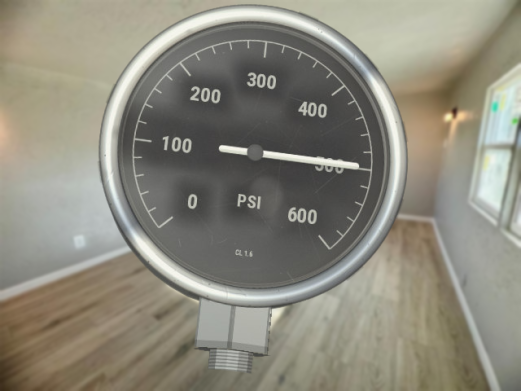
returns 500psi
